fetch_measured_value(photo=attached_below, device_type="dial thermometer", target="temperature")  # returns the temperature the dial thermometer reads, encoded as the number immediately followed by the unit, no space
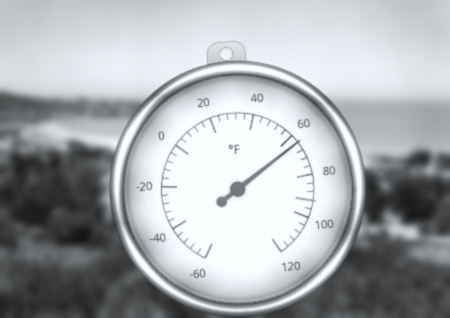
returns 64°F
